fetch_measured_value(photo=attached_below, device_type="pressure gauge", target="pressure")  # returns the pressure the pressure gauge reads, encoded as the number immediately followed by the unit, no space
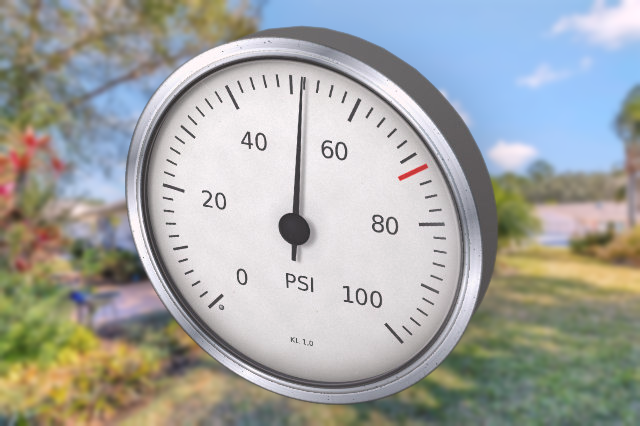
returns 52psi
